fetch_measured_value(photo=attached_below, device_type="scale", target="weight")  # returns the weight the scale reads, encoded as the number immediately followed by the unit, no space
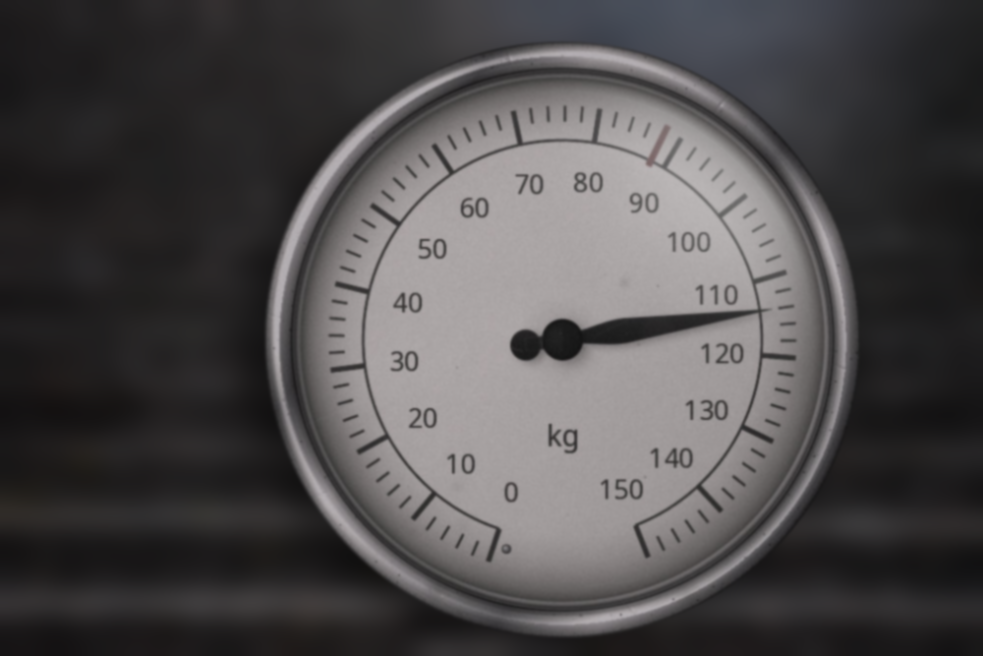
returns 114kg
